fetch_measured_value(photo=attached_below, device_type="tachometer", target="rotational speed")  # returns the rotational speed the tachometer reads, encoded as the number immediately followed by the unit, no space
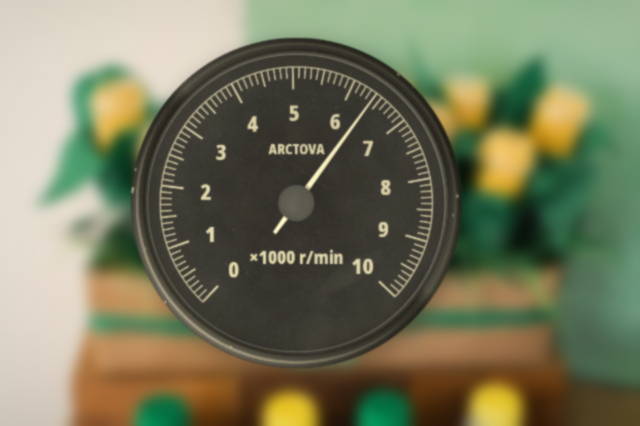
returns 6400rpm
